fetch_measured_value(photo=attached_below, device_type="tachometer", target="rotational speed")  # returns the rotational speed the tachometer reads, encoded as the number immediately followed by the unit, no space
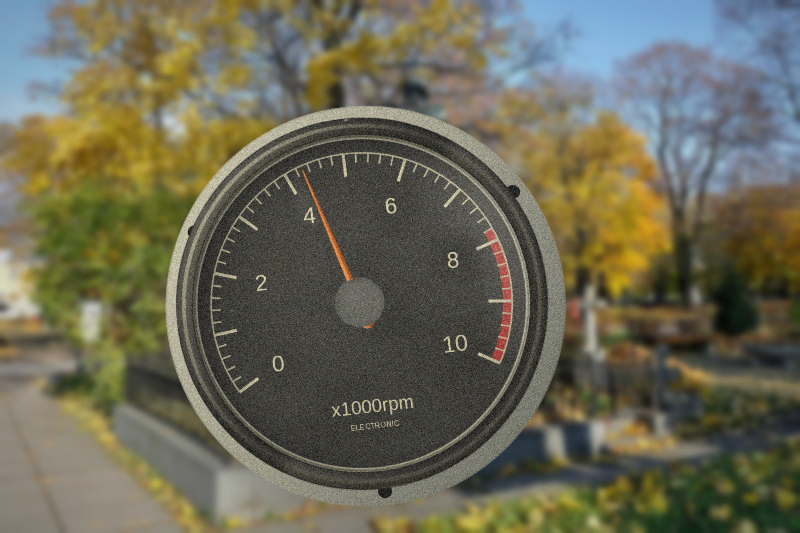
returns 4300rpm
